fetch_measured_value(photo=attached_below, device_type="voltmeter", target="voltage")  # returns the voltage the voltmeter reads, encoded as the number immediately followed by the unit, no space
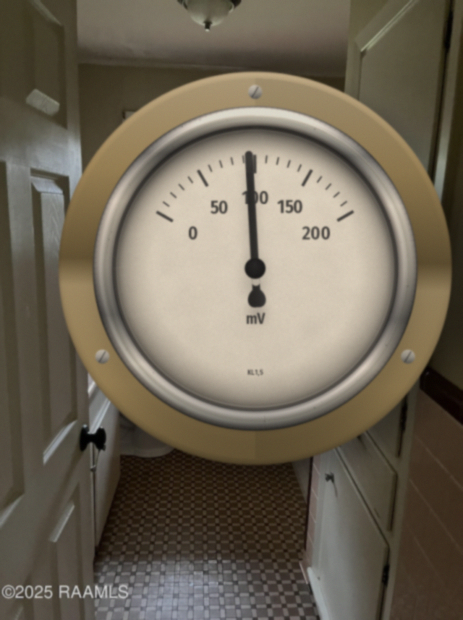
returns 95mV
